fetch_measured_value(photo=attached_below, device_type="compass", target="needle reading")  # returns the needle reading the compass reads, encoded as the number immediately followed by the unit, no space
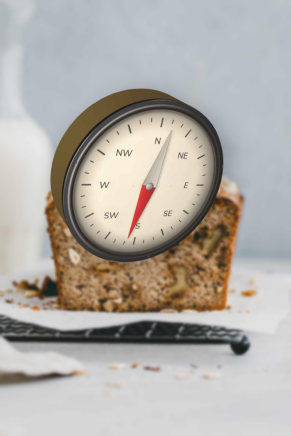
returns 190°
